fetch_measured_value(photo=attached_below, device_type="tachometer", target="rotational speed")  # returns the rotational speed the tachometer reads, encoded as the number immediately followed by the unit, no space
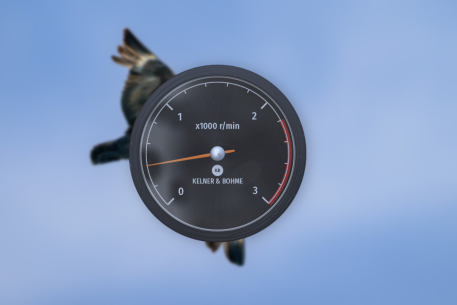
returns 400rpm
